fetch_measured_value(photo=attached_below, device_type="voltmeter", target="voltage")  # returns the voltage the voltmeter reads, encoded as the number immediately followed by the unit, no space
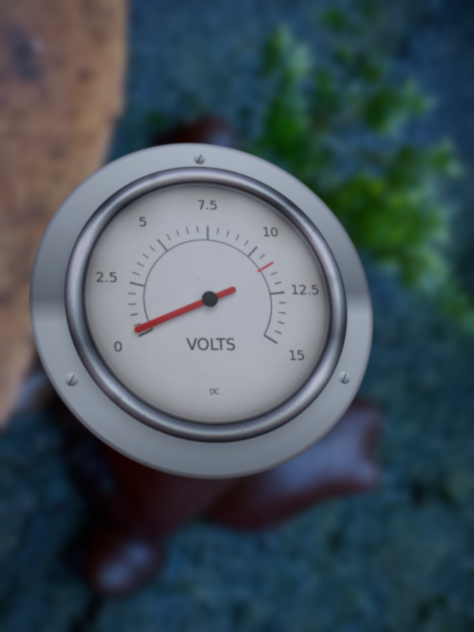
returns 0.25V
